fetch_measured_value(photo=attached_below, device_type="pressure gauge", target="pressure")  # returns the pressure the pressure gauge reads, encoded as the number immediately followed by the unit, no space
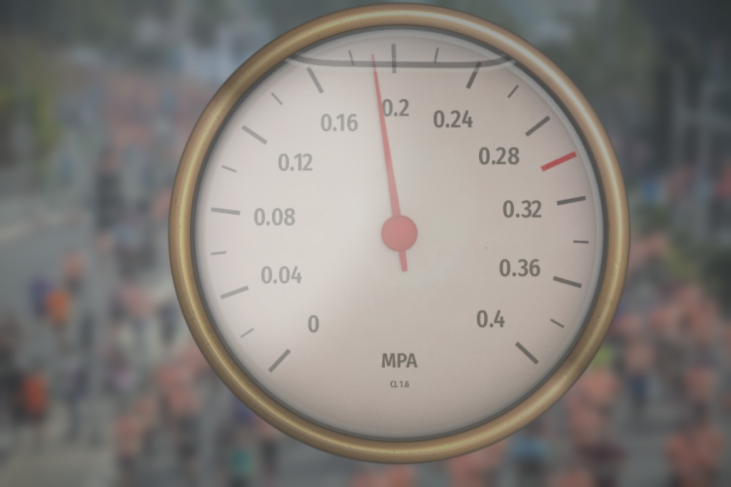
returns 0.19MPa
